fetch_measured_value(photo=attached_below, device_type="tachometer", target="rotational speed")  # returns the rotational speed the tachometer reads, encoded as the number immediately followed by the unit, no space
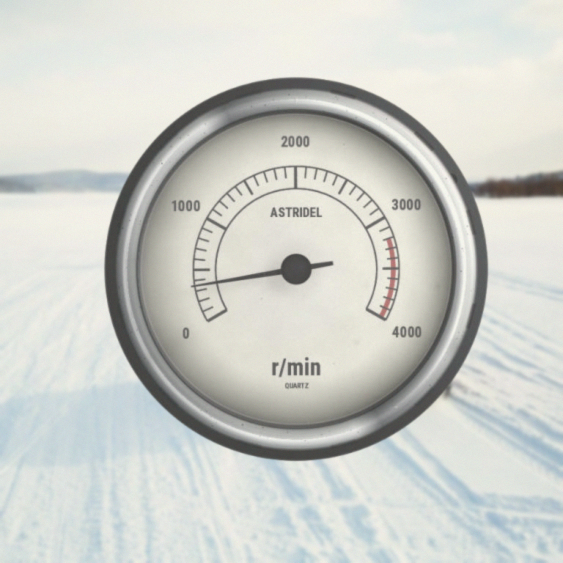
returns 350rpm
